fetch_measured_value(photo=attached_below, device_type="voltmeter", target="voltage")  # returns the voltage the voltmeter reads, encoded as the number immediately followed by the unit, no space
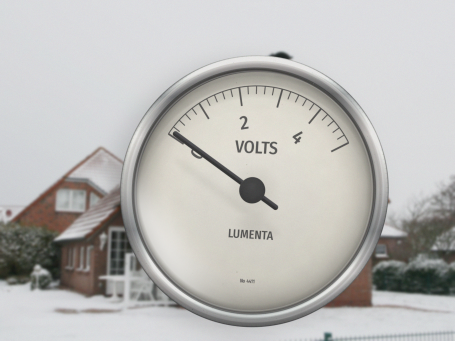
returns 0.1V
